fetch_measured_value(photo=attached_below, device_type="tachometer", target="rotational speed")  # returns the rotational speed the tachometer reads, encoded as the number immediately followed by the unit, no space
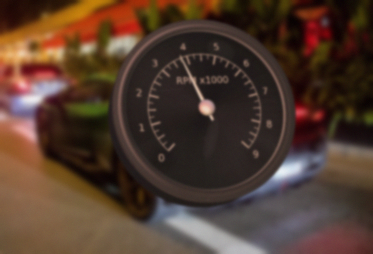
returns 3750rpm
